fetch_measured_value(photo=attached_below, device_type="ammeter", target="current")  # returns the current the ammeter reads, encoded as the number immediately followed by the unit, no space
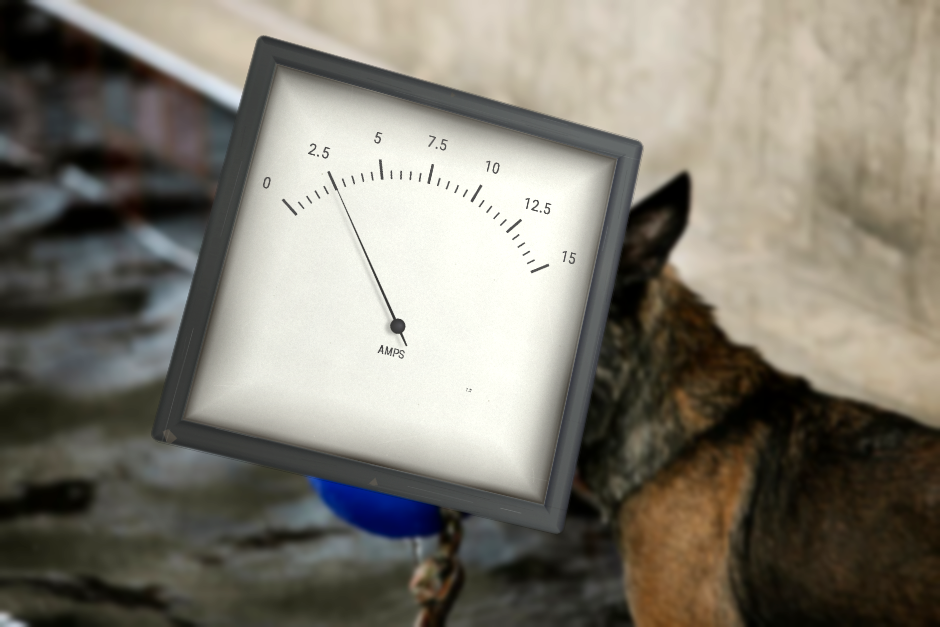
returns 2.5A
